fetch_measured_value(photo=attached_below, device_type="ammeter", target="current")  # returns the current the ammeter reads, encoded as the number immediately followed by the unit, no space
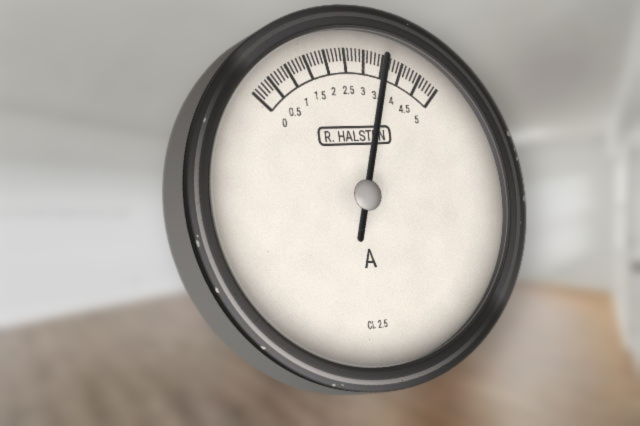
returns 3.5A
